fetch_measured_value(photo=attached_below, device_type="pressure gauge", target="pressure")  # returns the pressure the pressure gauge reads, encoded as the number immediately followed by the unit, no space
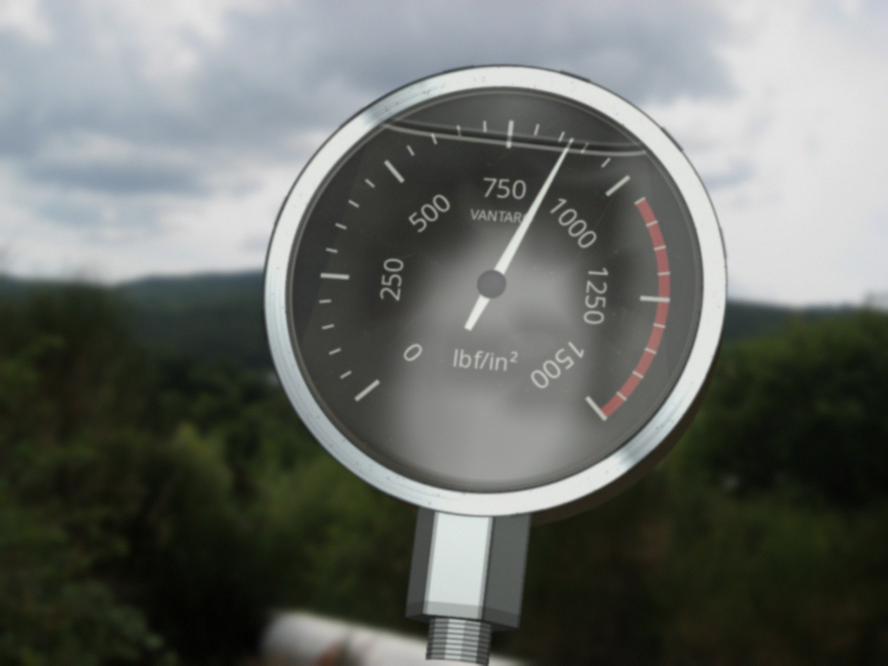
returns 875psi
